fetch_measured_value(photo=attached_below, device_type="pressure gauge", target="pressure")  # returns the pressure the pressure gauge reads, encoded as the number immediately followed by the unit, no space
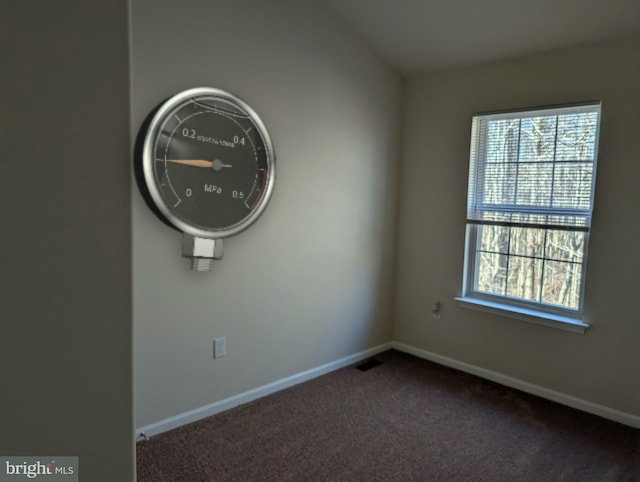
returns 0.1MPa
